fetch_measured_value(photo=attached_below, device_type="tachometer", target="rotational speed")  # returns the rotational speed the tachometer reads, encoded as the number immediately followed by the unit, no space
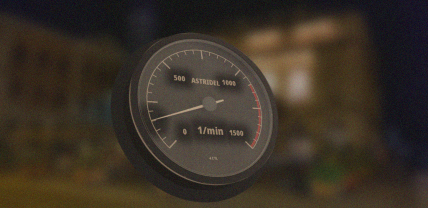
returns 150rpm
